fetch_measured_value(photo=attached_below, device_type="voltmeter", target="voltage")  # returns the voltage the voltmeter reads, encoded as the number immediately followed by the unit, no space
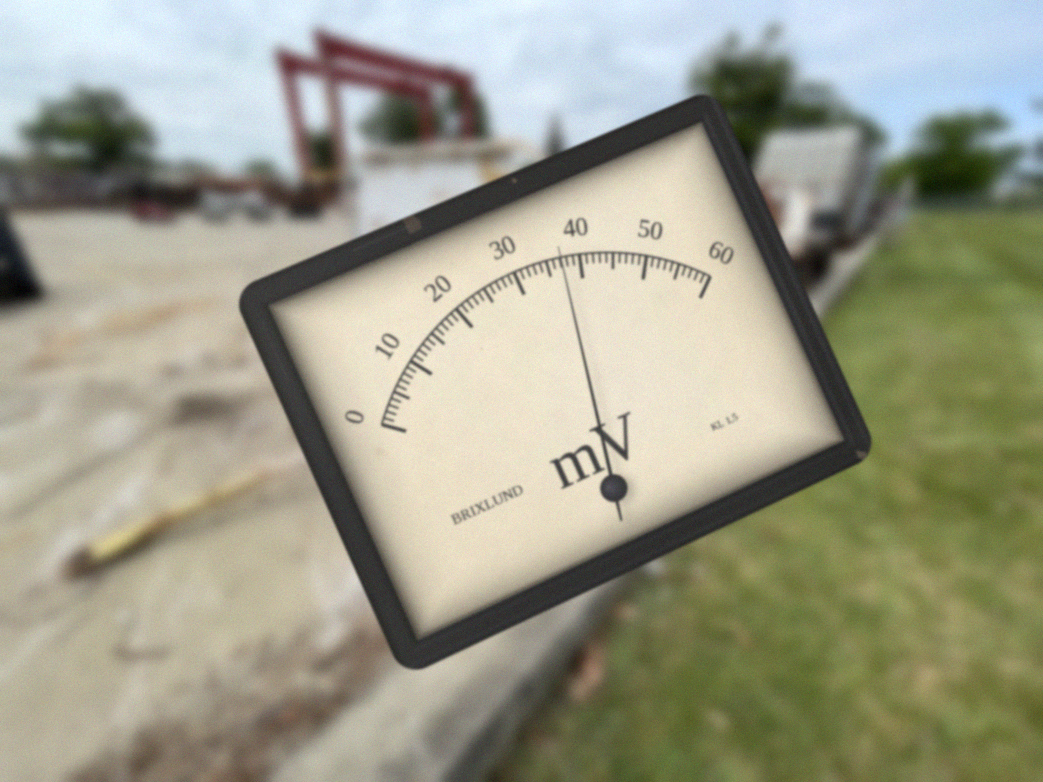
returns 37mV
